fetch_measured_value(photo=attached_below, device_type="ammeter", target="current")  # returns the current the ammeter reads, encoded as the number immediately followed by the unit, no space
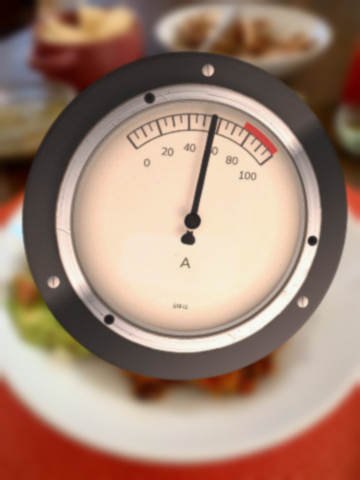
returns 55A
